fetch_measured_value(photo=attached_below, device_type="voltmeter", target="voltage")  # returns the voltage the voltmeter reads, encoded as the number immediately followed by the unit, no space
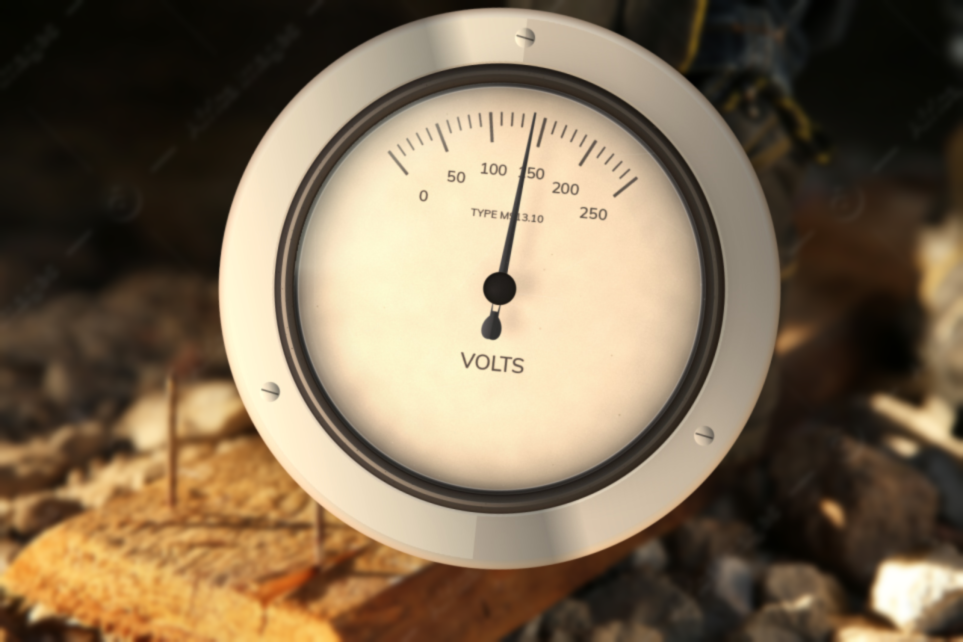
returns 140V
